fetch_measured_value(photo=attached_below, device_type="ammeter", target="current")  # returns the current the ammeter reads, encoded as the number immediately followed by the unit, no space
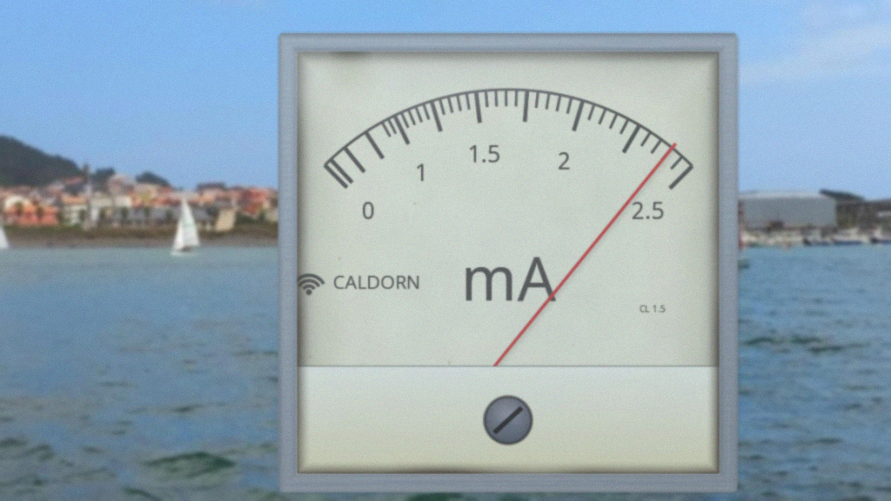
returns 2.4mA
